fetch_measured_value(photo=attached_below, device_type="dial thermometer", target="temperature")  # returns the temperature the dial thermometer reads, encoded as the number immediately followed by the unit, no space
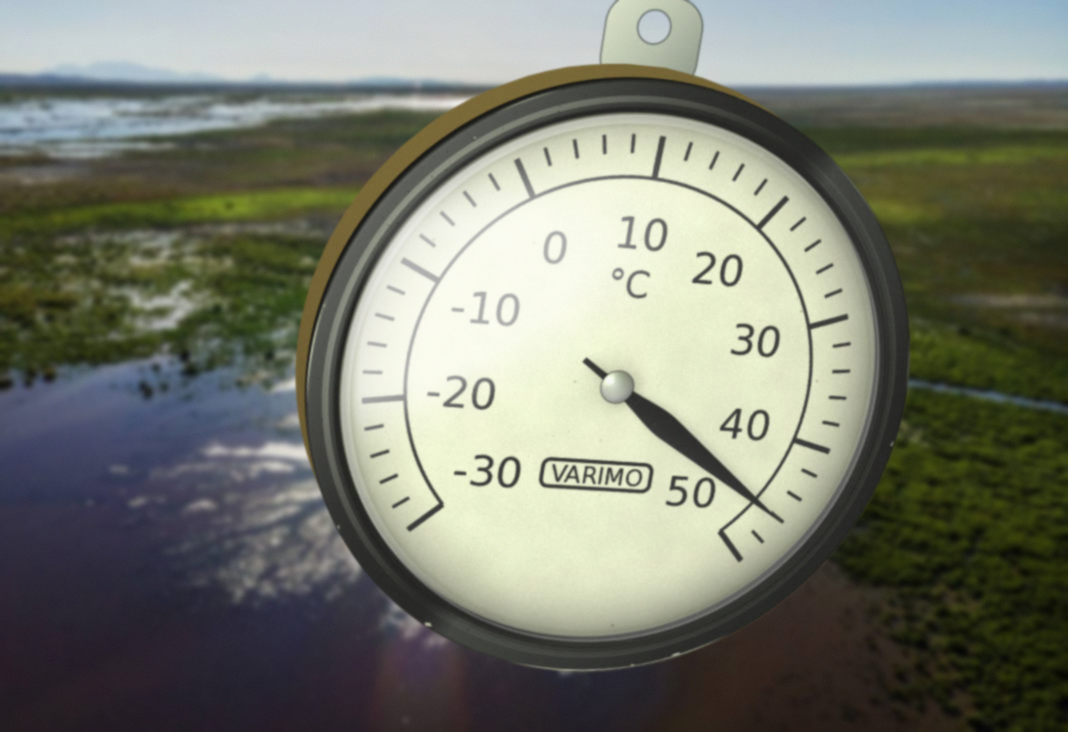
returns 46°C
